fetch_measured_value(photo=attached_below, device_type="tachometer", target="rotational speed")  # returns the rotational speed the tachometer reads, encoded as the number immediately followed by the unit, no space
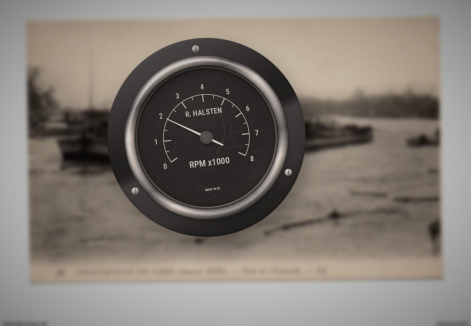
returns 2000rpm
